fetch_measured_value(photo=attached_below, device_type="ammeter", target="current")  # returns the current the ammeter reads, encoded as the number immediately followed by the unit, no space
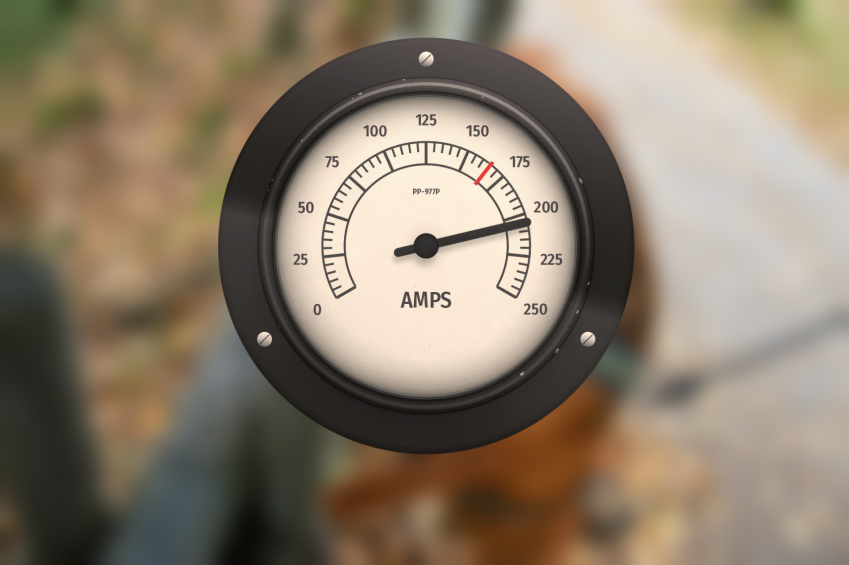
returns 205A
